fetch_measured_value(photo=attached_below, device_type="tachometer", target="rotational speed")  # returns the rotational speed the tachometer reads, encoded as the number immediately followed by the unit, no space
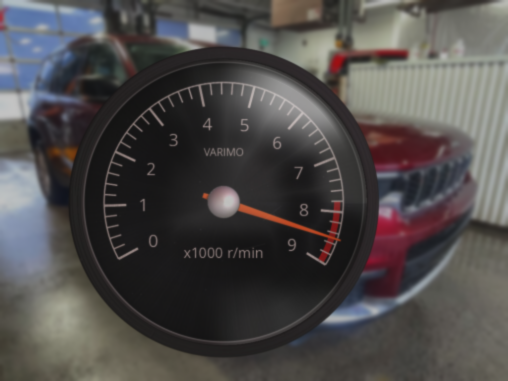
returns 8500rpm
